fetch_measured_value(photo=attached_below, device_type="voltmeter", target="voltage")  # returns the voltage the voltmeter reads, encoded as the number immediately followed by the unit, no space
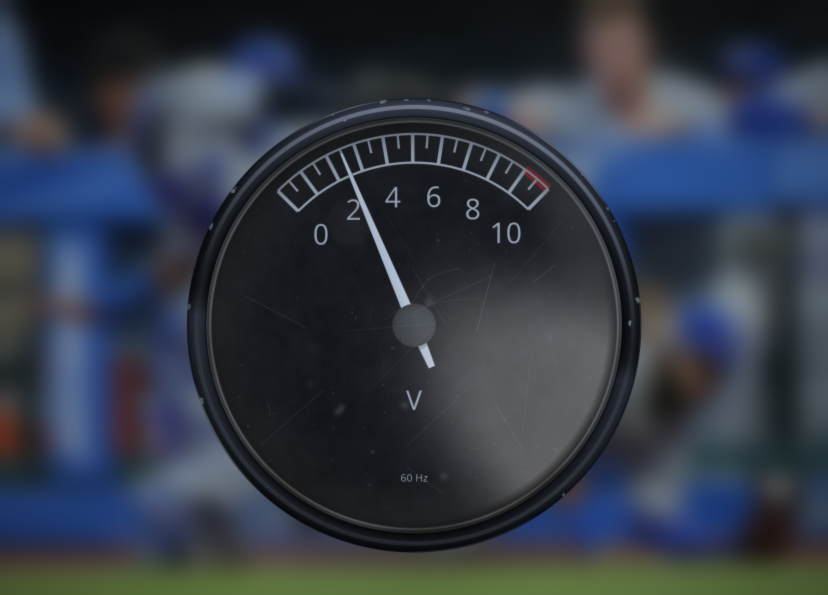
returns 2.5V
